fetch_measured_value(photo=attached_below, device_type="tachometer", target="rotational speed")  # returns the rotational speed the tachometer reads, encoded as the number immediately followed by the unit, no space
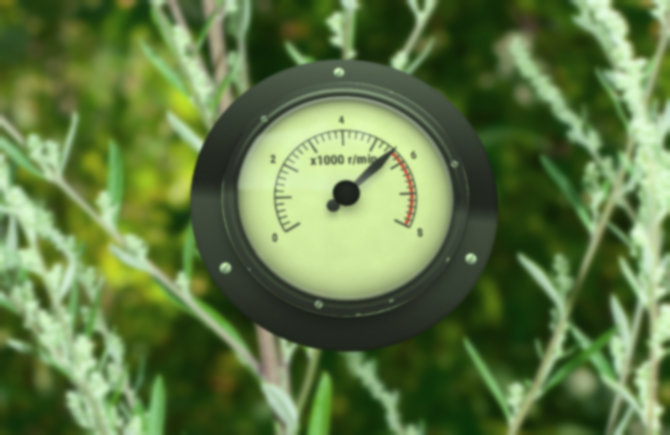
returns 5600rpm
